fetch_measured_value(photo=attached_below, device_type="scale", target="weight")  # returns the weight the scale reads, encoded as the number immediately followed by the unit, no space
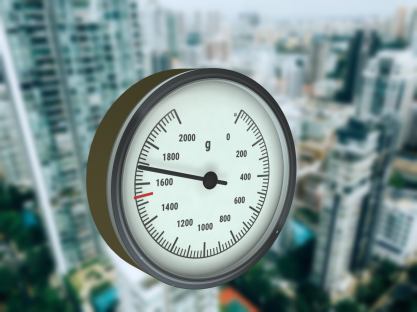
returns 1680g
